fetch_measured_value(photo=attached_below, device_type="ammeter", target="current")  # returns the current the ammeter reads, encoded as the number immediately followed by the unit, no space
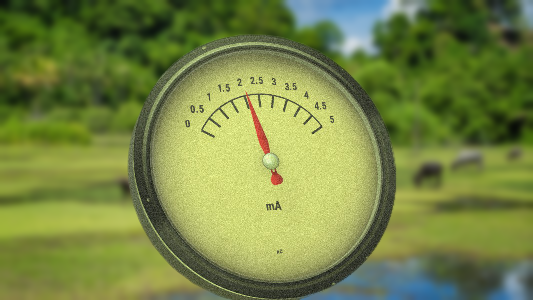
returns 2mA
